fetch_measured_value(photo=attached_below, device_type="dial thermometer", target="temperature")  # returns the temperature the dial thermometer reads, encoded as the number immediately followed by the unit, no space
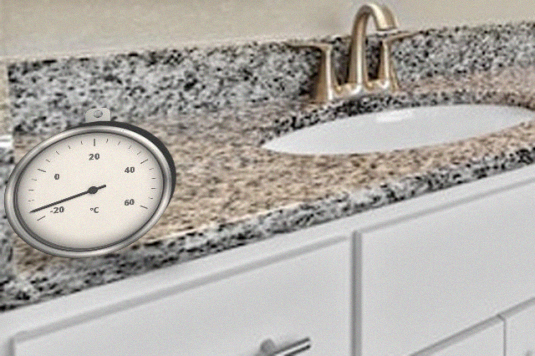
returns -16°C
